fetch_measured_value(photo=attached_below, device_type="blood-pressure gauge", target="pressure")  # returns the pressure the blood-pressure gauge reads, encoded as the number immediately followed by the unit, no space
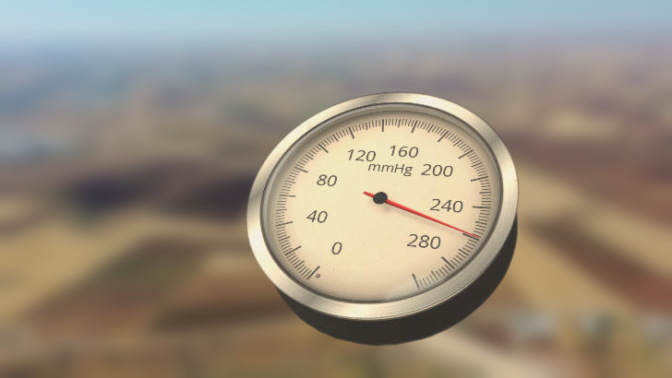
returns 260mmHg
